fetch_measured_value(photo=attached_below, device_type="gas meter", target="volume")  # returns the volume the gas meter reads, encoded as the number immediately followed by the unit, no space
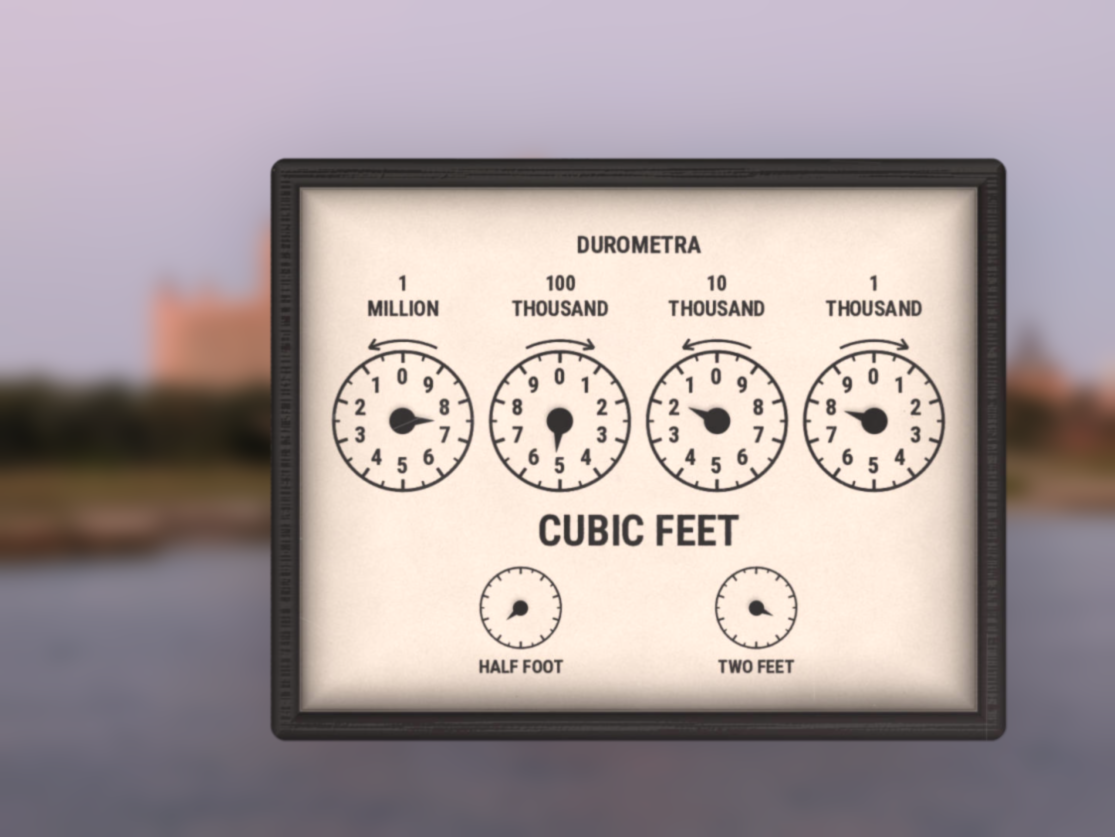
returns 751800ft³
